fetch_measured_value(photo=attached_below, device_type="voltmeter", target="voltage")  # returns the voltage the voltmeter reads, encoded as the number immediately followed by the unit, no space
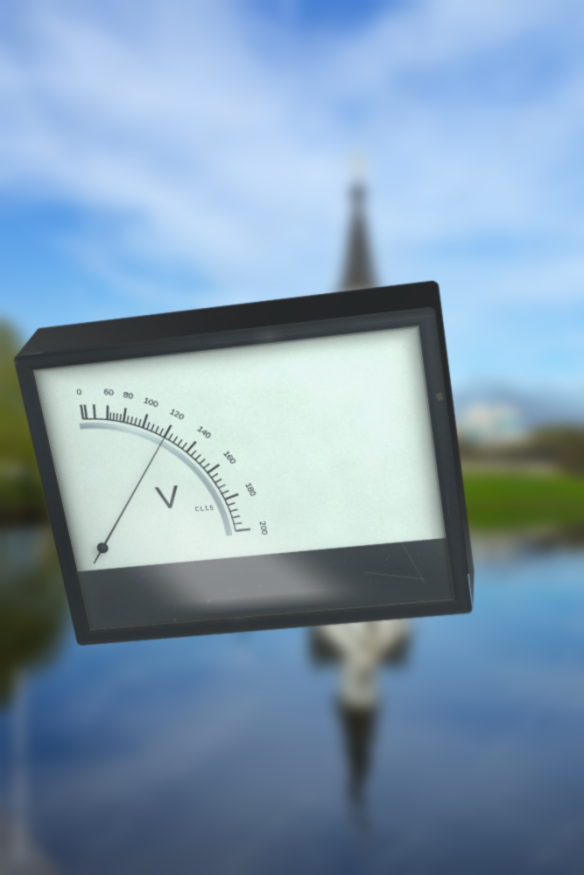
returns 120V
